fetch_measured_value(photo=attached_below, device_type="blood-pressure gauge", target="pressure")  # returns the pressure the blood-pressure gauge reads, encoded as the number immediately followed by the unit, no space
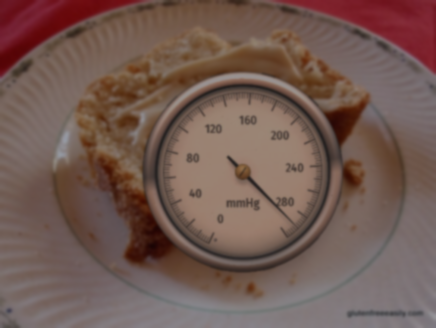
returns 290mmHg
